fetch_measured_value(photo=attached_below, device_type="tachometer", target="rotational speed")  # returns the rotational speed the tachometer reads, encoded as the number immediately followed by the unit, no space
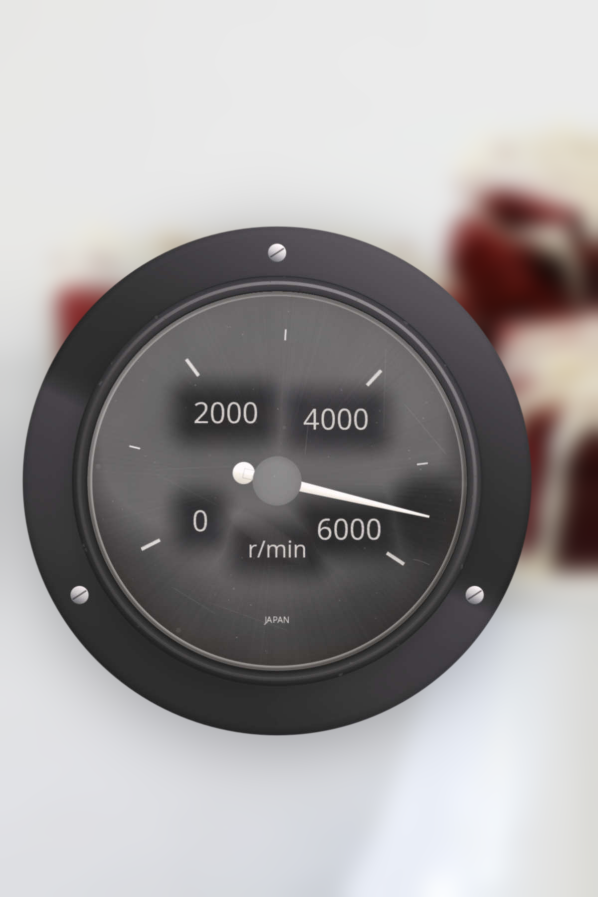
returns 5500rpm
